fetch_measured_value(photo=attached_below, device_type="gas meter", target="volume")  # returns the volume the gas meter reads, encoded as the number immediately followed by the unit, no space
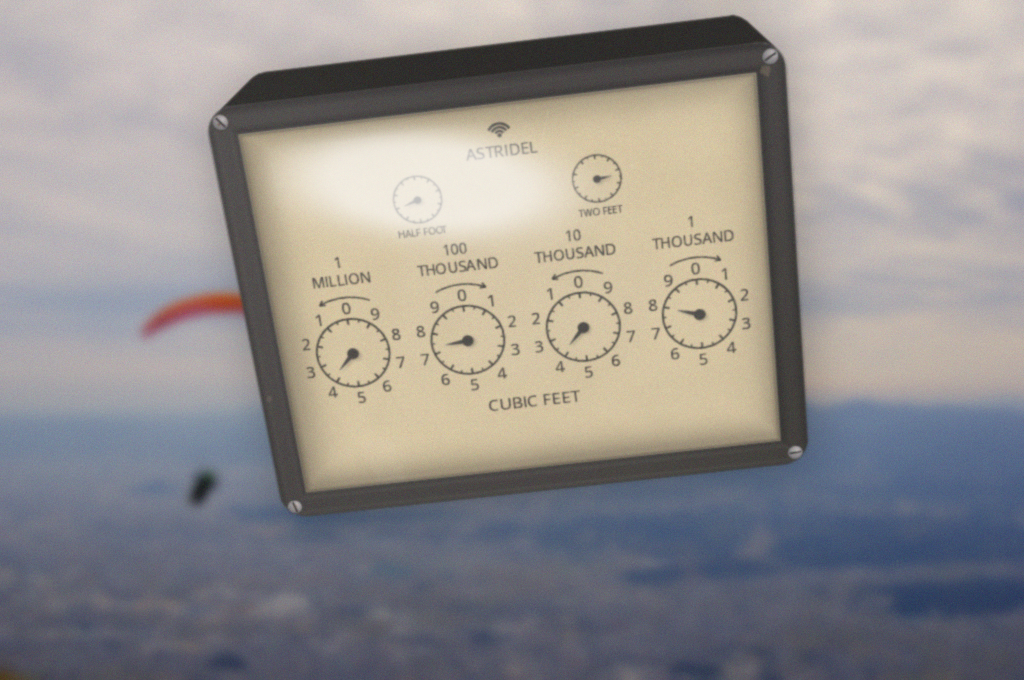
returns 373800ft³
